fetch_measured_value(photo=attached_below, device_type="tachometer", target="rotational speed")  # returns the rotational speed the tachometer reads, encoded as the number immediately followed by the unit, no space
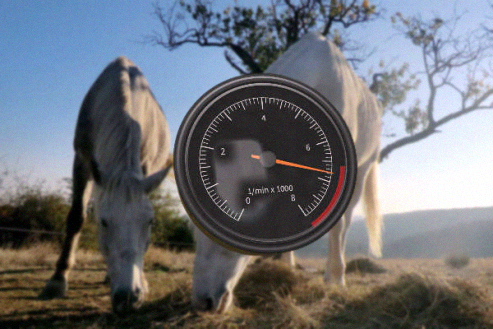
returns 6800rpm
